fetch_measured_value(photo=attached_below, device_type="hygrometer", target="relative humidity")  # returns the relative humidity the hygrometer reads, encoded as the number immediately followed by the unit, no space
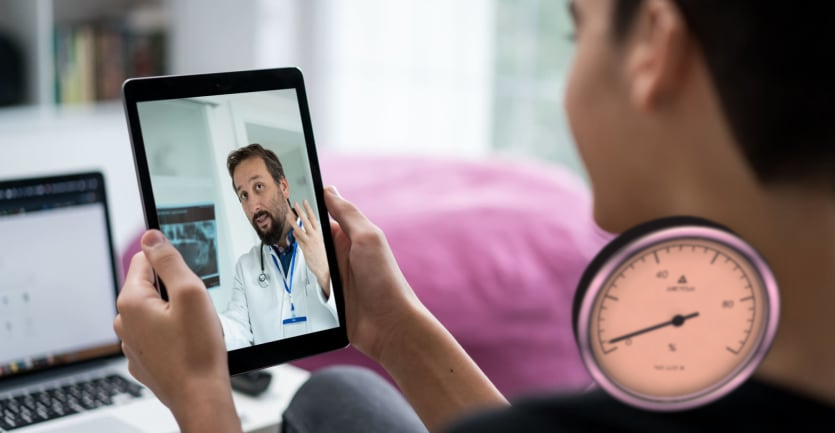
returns 4%
